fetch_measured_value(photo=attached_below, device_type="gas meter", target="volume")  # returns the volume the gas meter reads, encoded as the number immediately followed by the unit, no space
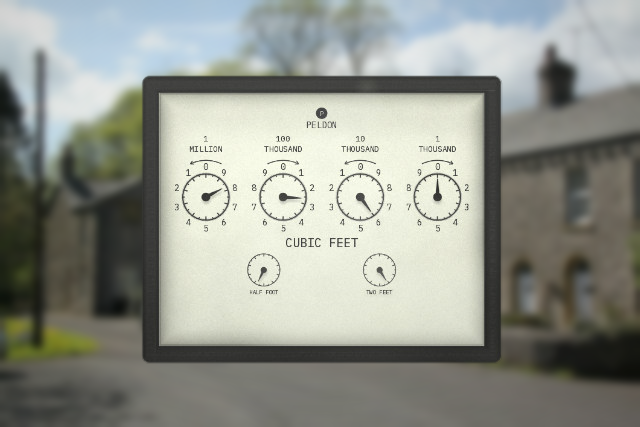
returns 826000ft³
